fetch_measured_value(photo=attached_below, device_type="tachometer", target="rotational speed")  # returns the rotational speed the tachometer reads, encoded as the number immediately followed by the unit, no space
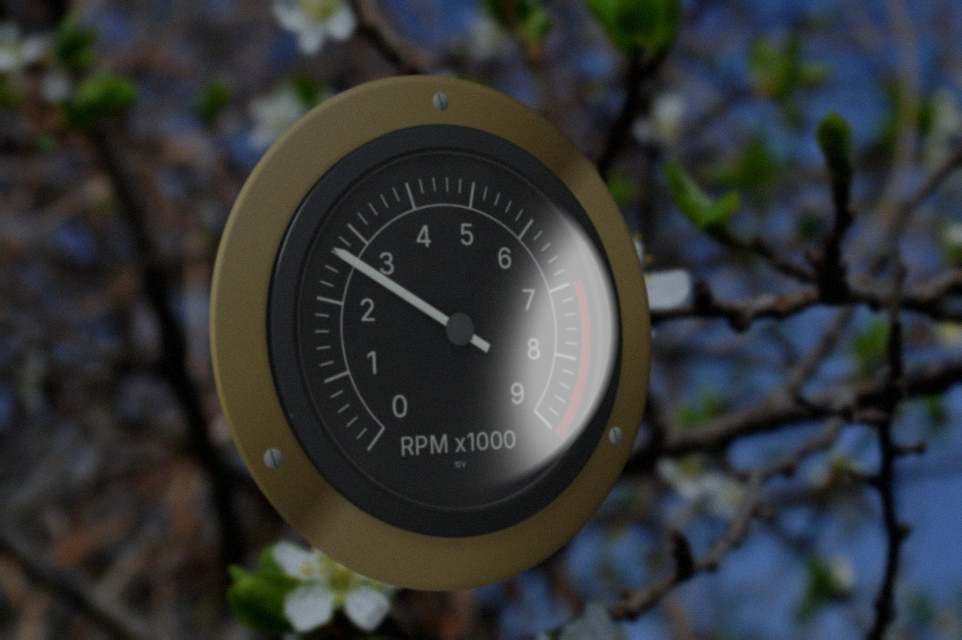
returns 2600rpm
